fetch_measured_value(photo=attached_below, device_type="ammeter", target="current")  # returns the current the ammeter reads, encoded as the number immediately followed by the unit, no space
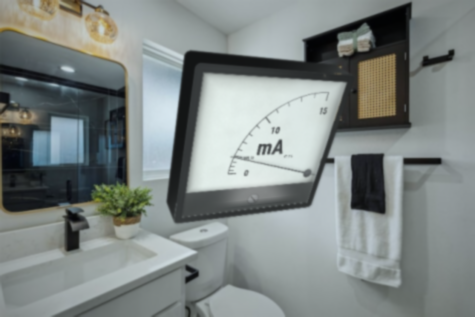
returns 5mA
